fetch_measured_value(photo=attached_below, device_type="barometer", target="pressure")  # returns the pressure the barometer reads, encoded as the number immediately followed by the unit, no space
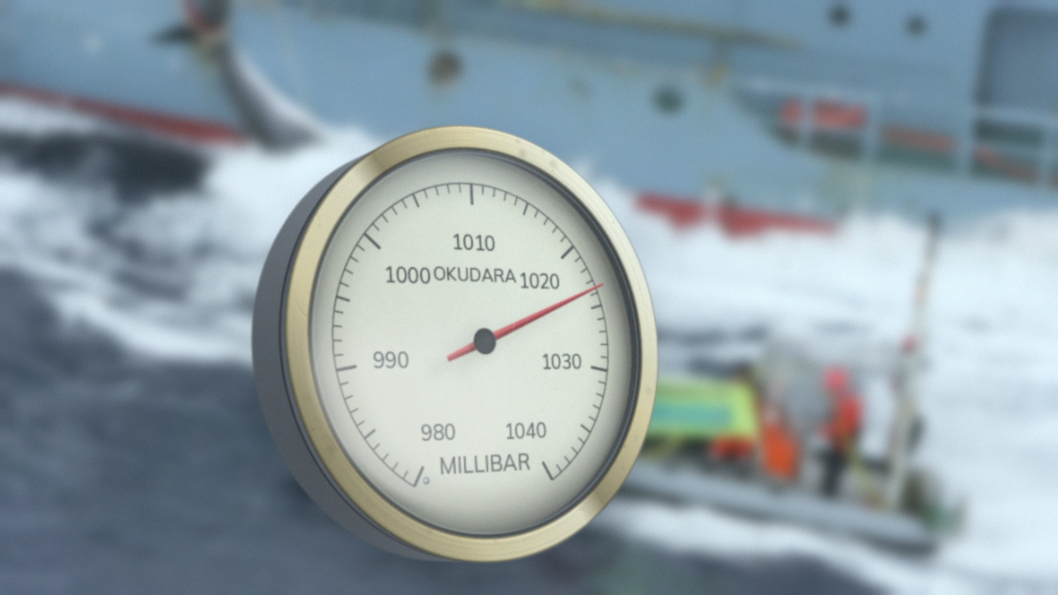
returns 1023.5mbar
